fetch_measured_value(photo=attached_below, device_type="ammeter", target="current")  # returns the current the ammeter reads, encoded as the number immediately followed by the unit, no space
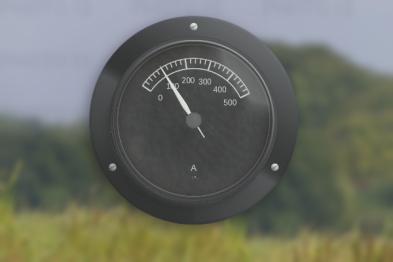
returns 100A
